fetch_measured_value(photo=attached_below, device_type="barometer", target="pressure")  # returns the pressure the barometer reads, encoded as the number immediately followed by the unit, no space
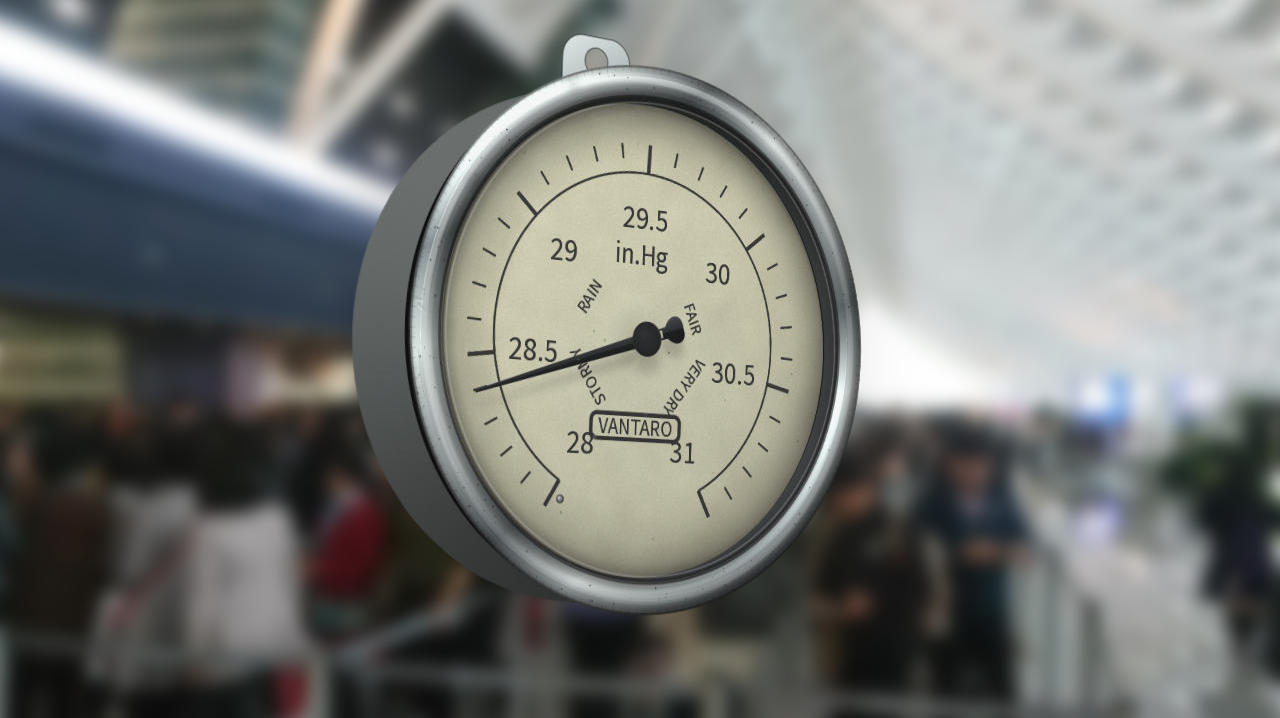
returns 28.4inHg
